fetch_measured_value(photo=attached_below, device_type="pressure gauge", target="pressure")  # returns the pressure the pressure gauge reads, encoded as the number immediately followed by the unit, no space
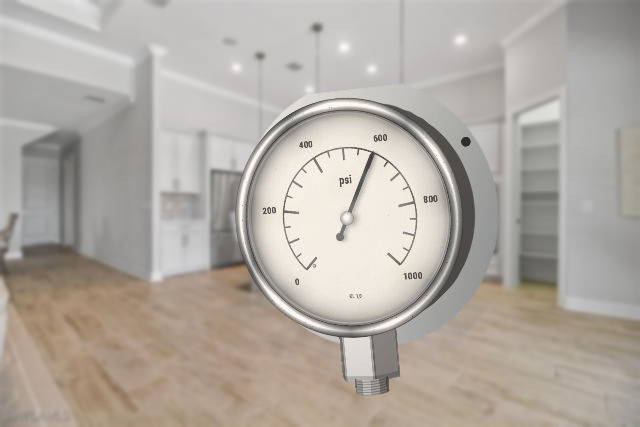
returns 600psi
